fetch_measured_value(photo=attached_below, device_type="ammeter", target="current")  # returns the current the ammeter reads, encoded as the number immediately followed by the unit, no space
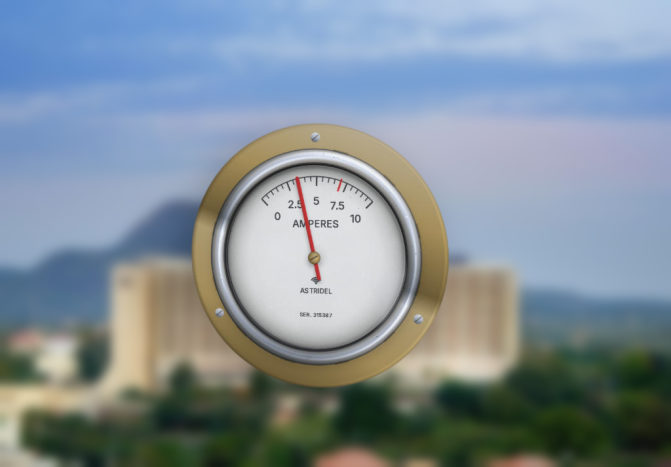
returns 3.5A
